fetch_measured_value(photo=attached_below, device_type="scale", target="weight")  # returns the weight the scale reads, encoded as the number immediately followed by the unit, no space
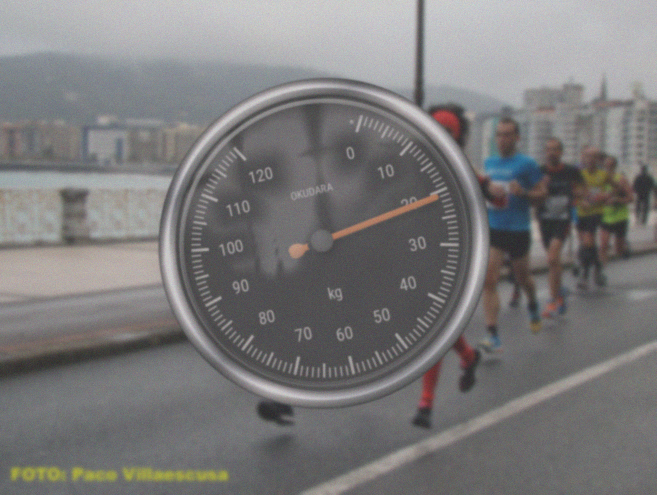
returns 21kg
